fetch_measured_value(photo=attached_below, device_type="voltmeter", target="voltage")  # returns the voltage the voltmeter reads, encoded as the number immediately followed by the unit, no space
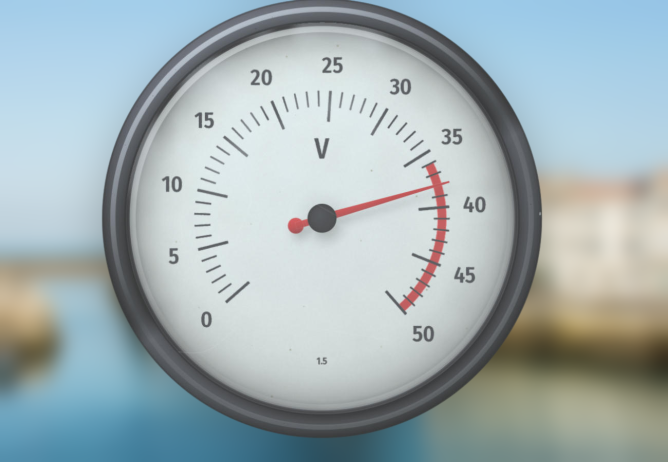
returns 38V
